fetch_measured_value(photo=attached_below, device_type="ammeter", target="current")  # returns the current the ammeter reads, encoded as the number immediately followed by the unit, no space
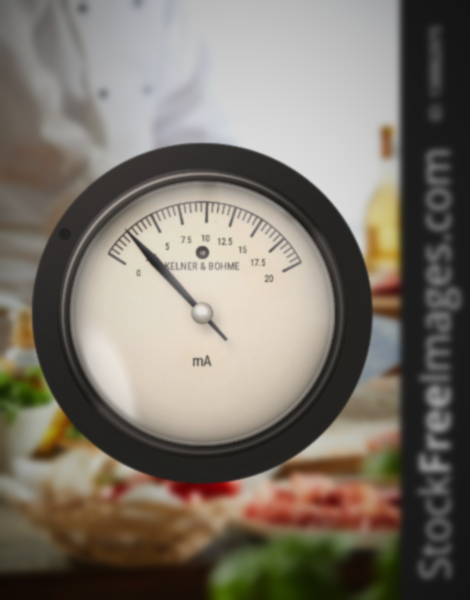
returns 2.5mA
